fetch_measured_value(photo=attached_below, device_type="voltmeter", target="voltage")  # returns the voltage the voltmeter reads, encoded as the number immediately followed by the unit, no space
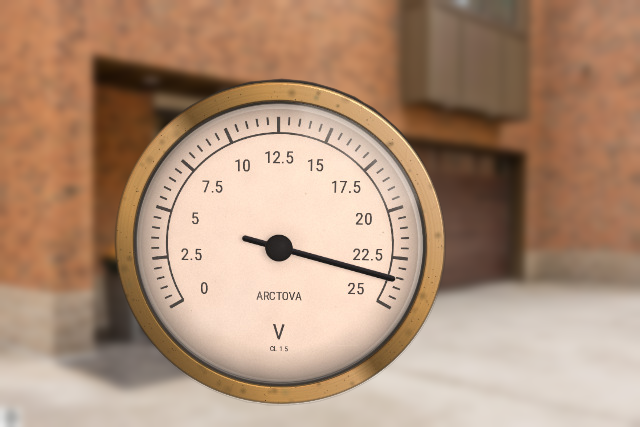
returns 23.5V
